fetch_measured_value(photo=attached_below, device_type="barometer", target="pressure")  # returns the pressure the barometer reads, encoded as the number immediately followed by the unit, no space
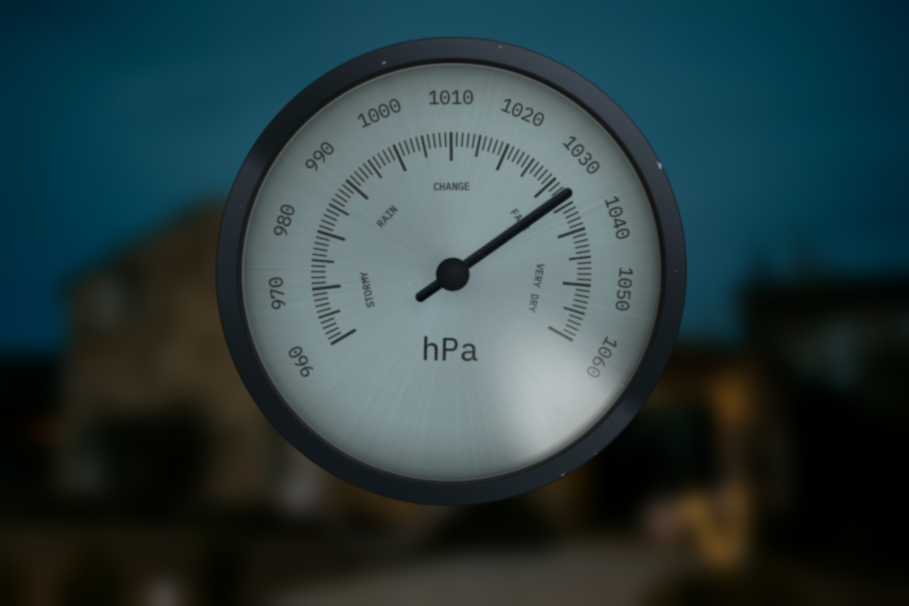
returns 1033hPa
